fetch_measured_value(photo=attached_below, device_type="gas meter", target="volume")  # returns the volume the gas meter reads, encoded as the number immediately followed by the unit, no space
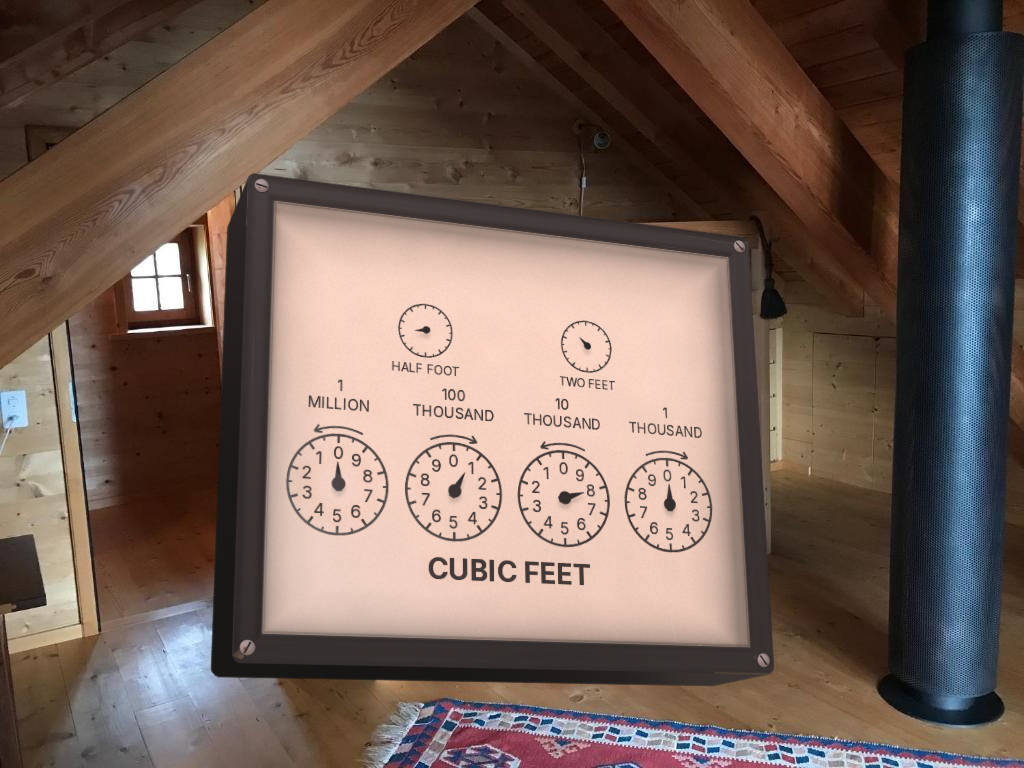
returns 8000ft³
